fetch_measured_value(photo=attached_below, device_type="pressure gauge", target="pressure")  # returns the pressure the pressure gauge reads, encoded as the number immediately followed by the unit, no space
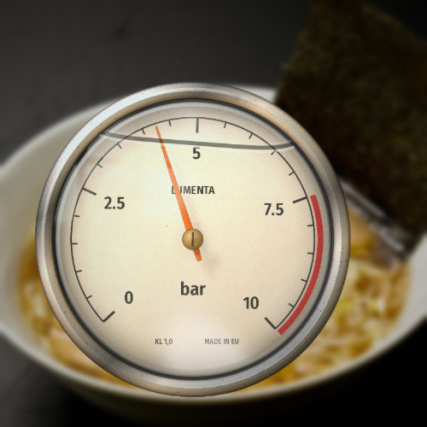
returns 4.25bar
